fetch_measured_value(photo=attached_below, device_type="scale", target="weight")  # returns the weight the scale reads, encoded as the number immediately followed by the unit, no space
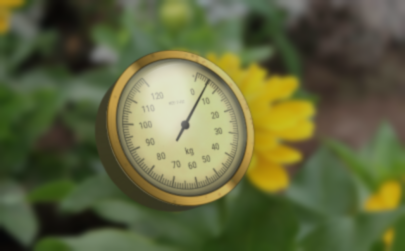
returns 5kg
